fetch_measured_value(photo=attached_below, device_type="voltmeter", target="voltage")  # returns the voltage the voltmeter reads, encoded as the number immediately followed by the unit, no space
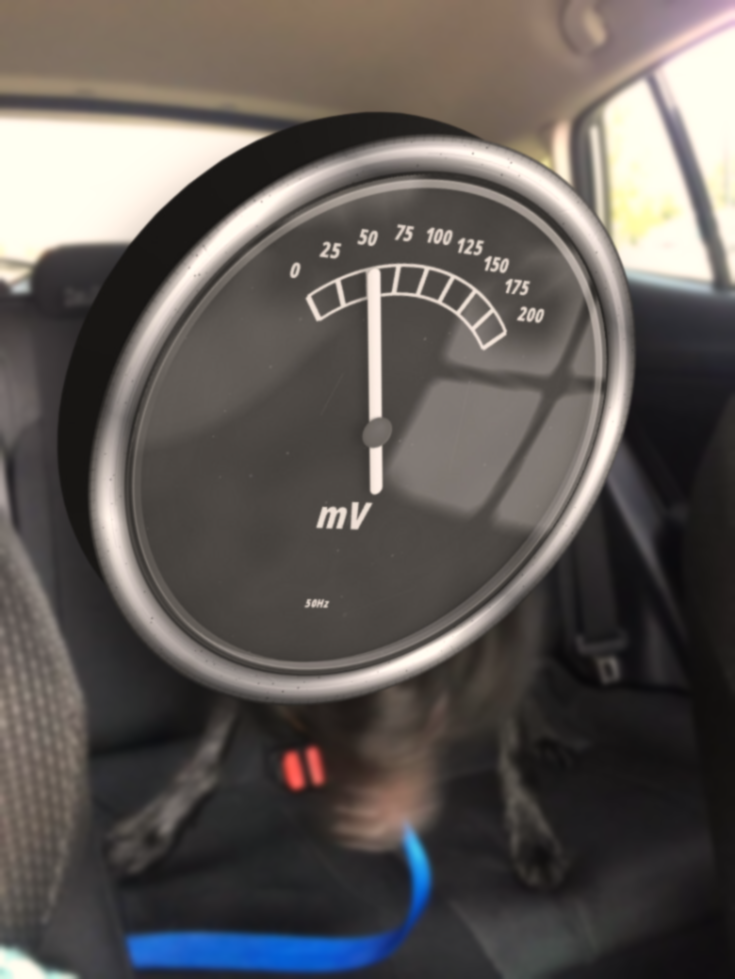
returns 50mV
